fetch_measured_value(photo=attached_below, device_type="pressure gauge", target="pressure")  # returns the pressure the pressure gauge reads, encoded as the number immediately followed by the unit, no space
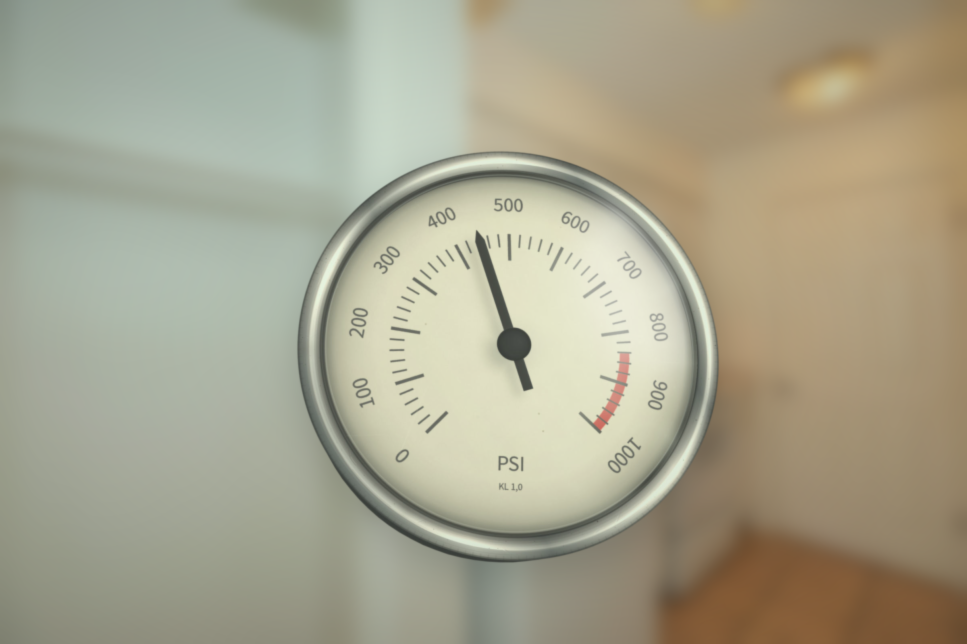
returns 440psi
